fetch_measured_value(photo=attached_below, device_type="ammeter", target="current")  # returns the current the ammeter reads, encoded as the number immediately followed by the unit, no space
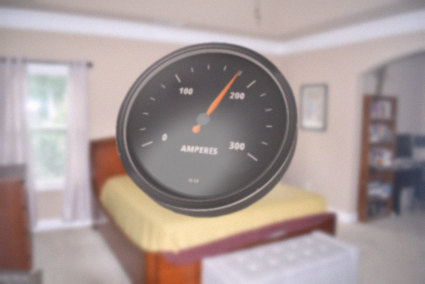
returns 180A
